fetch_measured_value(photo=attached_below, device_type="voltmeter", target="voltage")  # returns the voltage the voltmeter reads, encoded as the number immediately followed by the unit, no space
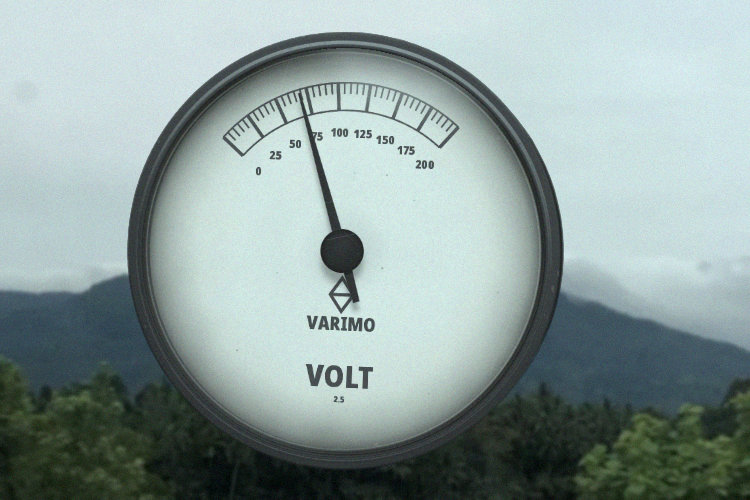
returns 70V
